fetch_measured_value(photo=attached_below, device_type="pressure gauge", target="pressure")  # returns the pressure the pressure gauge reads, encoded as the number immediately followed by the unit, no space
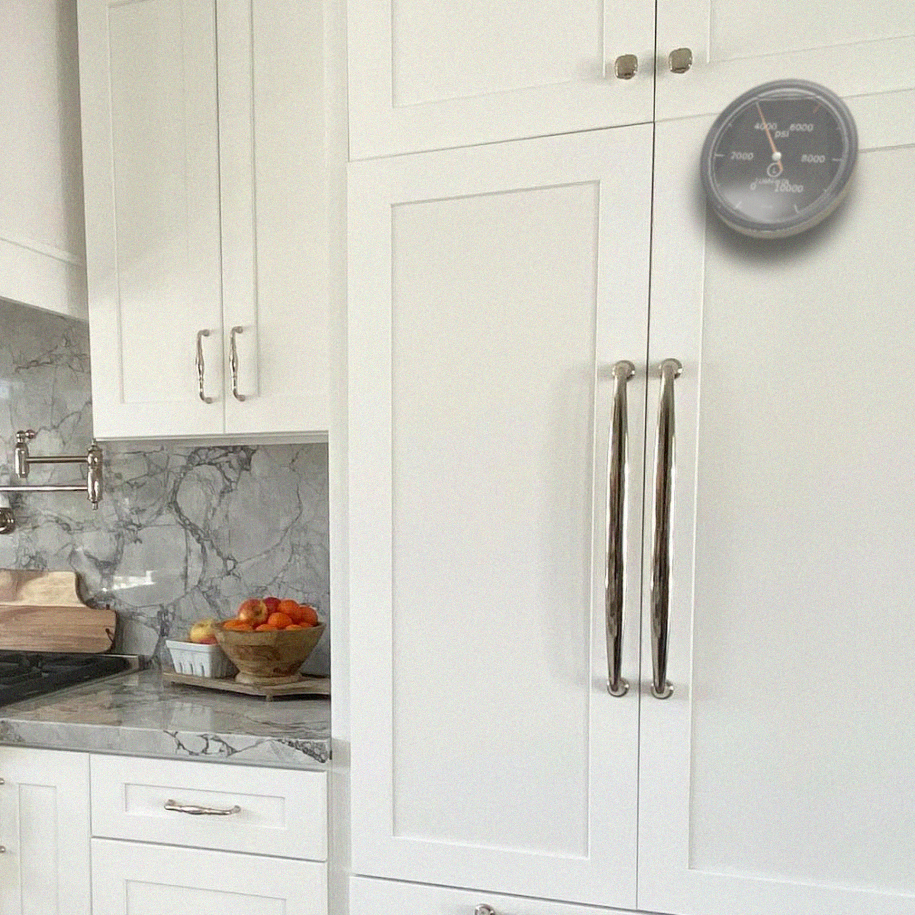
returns 4000psi
